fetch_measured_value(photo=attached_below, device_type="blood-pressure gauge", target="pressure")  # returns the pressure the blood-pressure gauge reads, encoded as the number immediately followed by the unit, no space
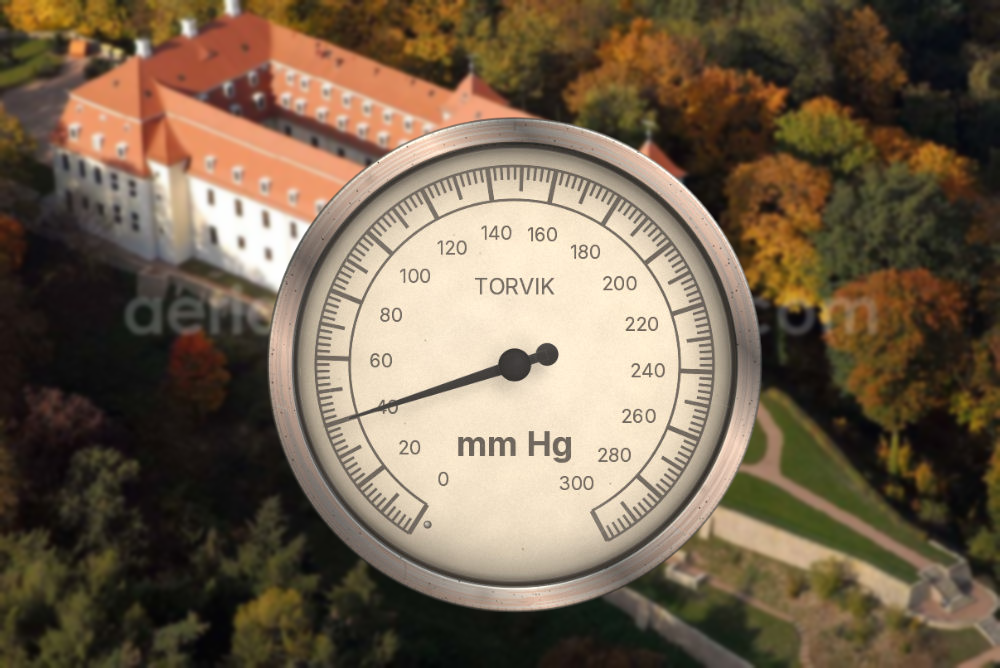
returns 40mmHg
